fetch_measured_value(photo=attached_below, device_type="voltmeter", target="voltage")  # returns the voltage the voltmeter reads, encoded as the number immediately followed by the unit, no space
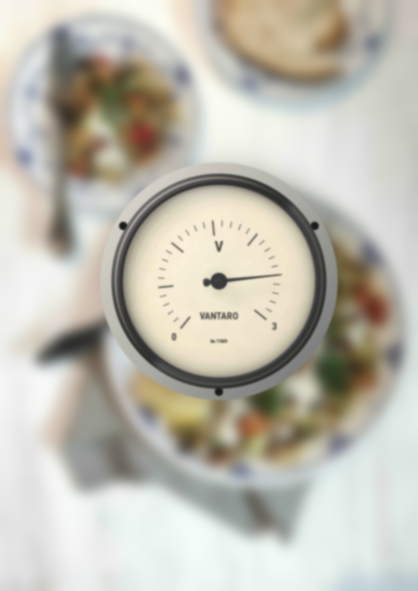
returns 2.5V
